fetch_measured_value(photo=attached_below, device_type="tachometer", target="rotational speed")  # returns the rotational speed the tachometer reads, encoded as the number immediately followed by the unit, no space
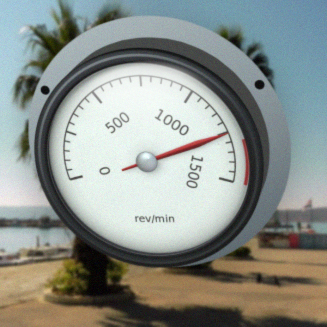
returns 1250rpm
